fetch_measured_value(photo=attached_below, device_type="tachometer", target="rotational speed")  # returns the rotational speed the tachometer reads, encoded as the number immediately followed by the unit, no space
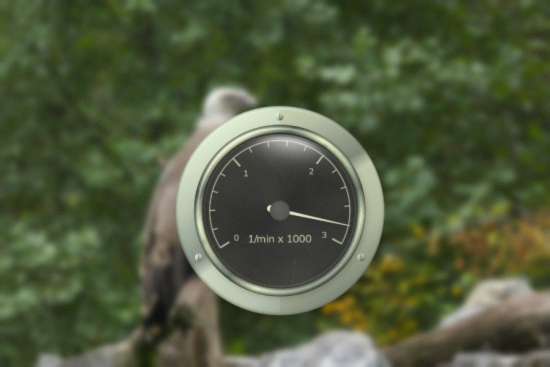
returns 2800rpm
